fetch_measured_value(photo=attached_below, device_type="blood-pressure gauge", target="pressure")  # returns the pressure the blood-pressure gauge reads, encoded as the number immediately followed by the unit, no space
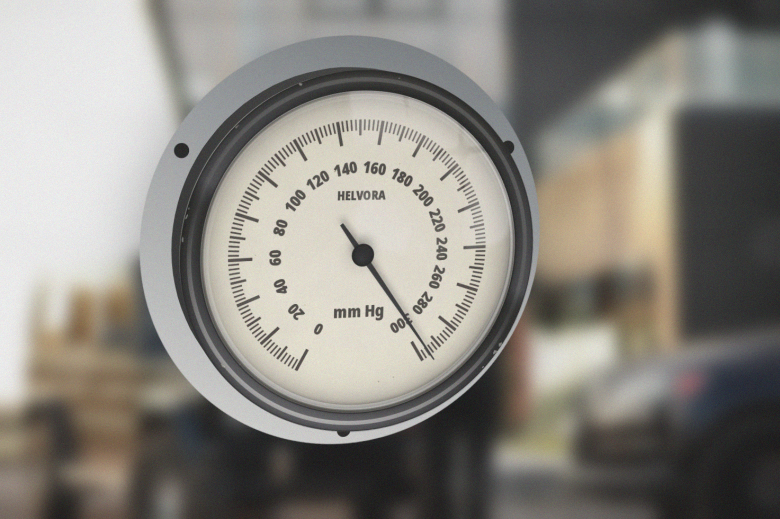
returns 296mmHg
